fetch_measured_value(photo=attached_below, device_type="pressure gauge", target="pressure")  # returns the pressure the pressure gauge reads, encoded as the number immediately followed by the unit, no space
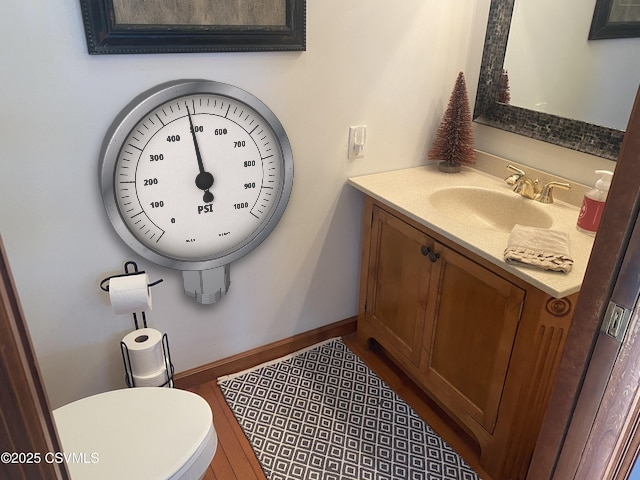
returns 480psi
